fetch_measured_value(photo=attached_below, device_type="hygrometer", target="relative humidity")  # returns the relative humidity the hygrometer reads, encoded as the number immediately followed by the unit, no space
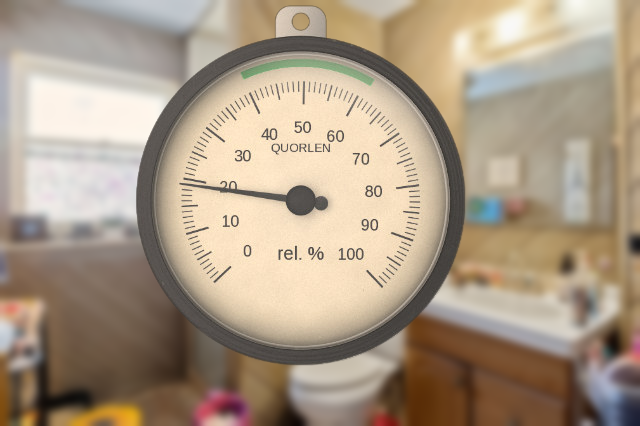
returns 19%
